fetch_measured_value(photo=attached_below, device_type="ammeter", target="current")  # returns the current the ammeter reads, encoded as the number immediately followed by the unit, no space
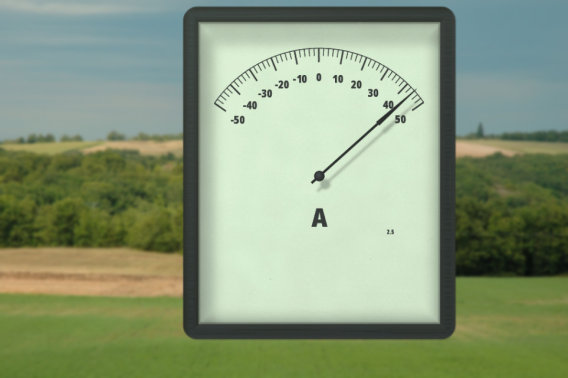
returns 44A
